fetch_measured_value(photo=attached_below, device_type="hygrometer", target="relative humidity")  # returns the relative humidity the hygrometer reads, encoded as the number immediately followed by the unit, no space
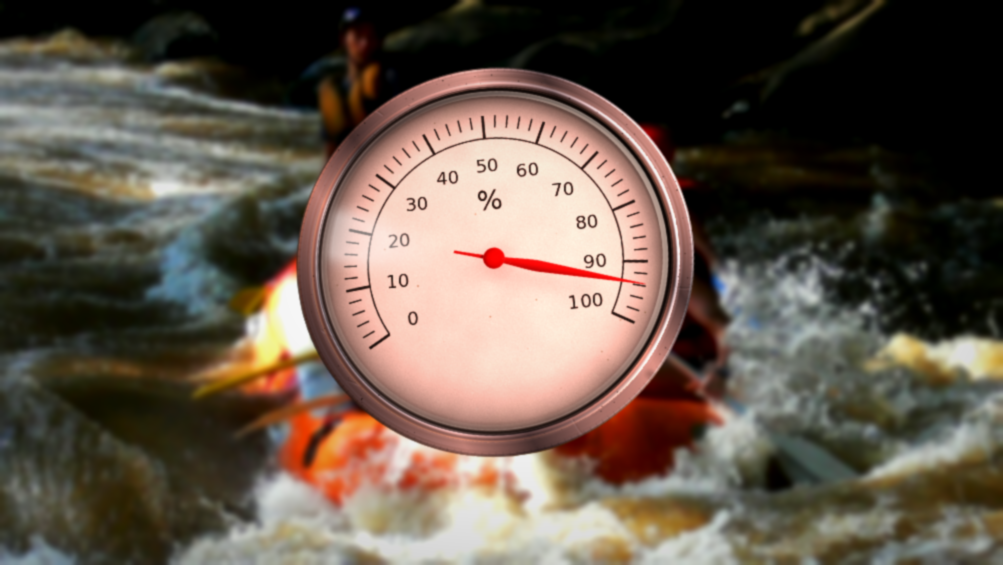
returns 94%
